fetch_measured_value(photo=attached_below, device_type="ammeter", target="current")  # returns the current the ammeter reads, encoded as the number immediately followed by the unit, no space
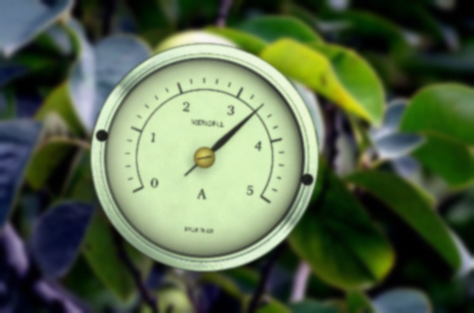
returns 3.4A
